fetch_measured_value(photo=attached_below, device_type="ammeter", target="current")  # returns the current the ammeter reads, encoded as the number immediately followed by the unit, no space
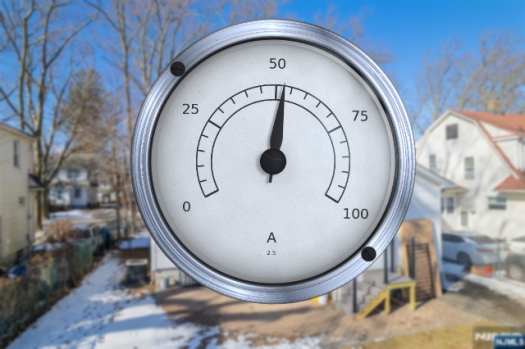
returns 52.5A
